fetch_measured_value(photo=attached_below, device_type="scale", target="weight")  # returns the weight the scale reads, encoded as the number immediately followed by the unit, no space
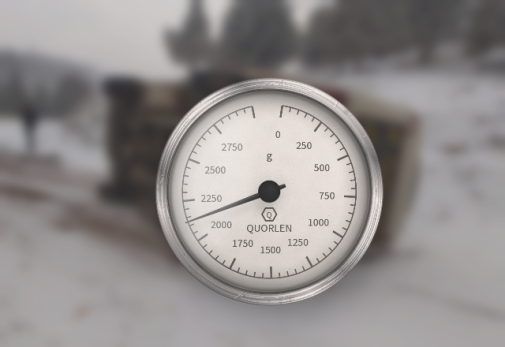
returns 2125g
